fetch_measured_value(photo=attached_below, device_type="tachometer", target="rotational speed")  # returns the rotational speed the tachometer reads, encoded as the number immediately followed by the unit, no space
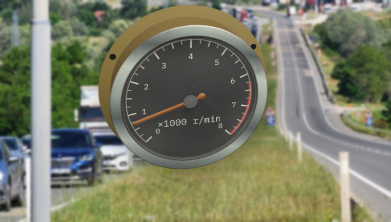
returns 750rpm
